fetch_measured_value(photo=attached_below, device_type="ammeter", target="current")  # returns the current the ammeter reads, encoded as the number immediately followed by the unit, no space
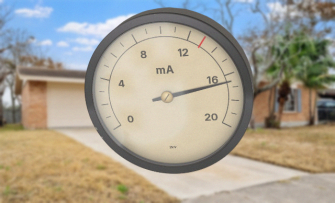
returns 16.5mA
